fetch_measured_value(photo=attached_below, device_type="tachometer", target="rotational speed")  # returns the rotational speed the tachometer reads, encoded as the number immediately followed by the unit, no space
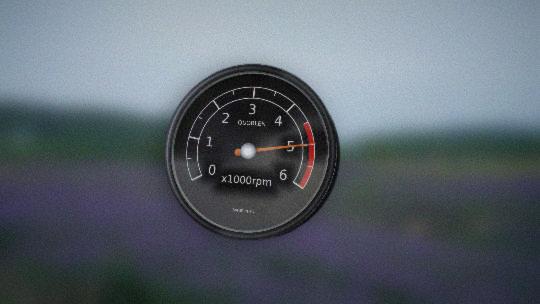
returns 5000rpm
